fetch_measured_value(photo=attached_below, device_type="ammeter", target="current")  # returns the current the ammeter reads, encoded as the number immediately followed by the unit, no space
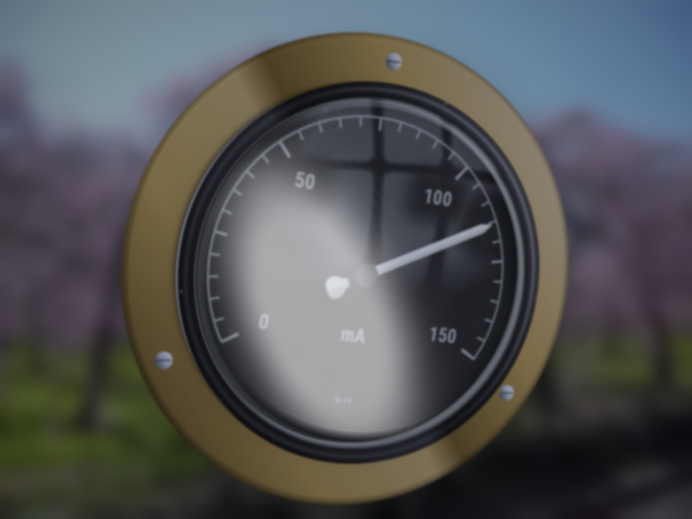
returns 115mA
